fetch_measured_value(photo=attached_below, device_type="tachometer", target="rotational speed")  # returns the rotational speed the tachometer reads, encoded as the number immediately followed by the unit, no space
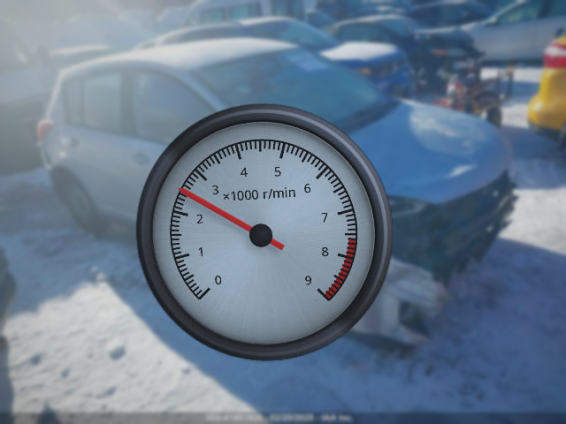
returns 2500rpm
